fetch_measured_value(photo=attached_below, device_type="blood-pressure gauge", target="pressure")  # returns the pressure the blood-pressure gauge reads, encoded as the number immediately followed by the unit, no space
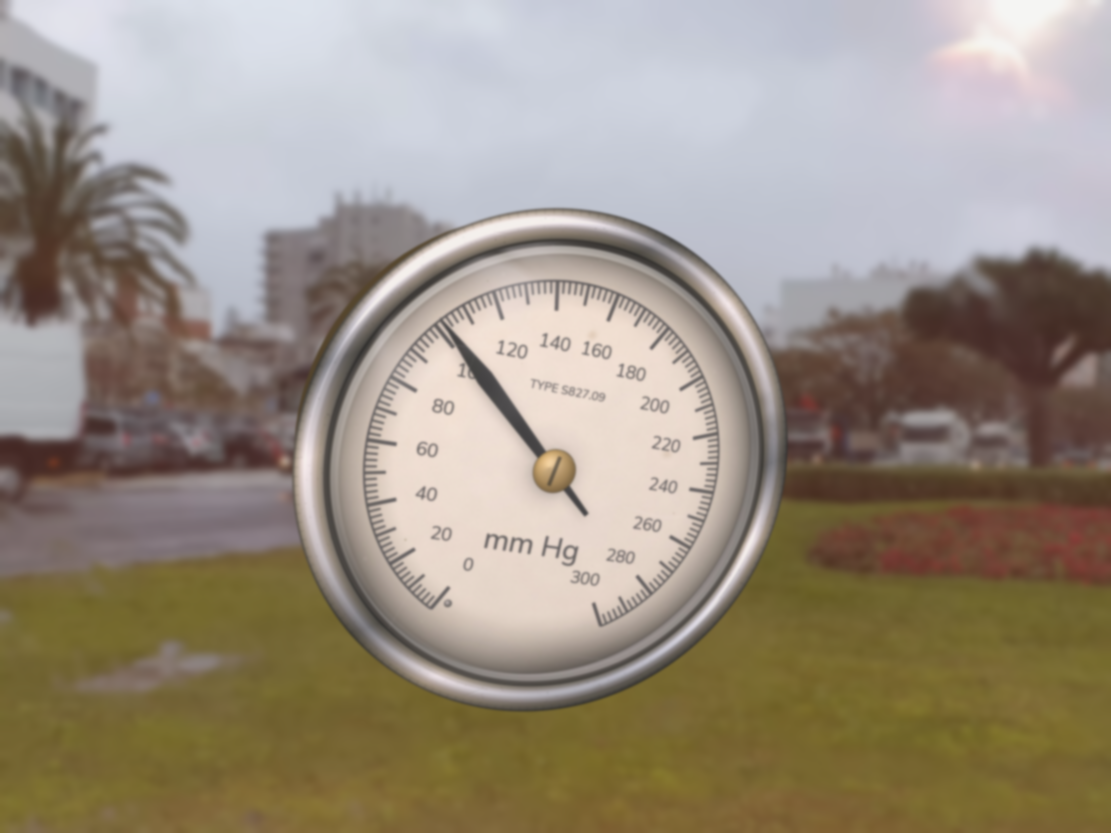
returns 102mmHg
